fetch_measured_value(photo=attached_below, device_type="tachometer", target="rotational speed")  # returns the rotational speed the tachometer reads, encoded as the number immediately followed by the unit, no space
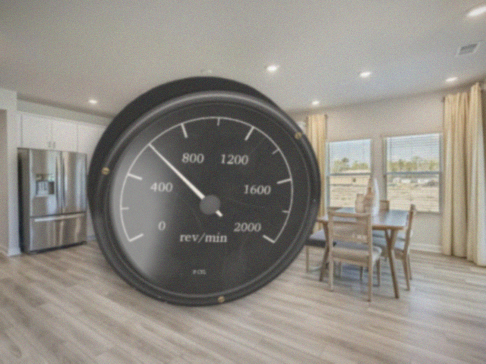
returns 600rpm
